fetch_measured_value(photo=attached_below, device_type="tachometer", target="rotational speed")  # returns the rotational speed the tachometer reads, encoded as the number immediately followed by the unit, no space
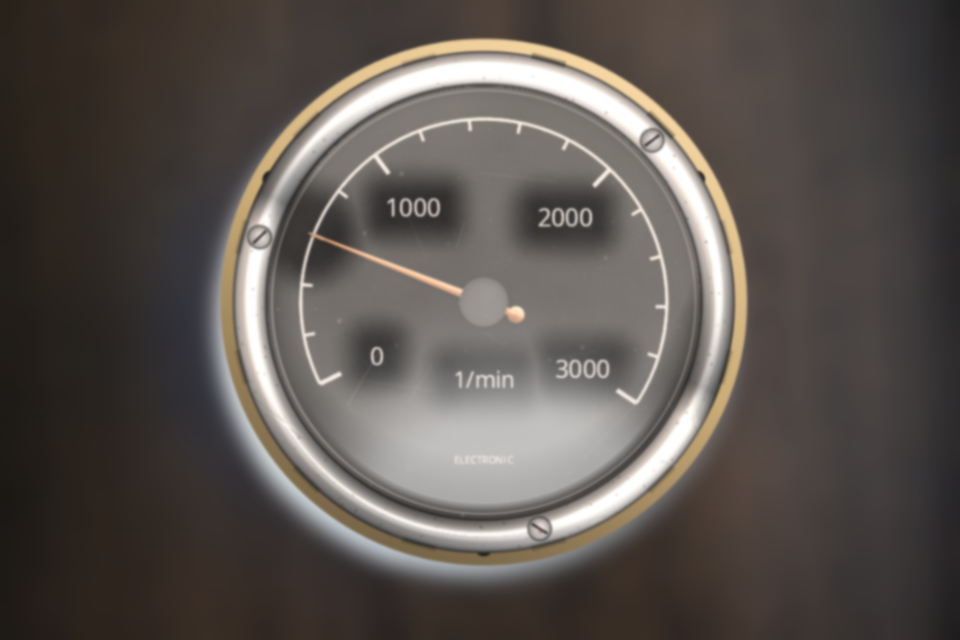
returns 600rpm
